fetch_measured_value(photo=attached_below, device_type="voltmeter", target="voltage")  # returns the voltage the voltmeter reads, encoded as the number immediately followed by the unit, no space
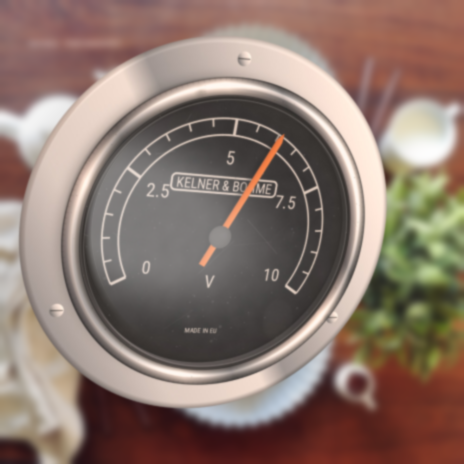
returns 6V
